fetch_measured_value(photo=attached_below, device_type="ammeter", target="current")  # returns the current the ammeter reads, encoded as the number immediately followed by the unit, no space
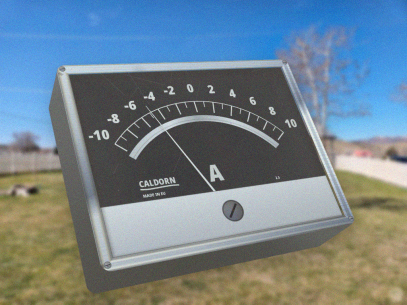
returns -5A
